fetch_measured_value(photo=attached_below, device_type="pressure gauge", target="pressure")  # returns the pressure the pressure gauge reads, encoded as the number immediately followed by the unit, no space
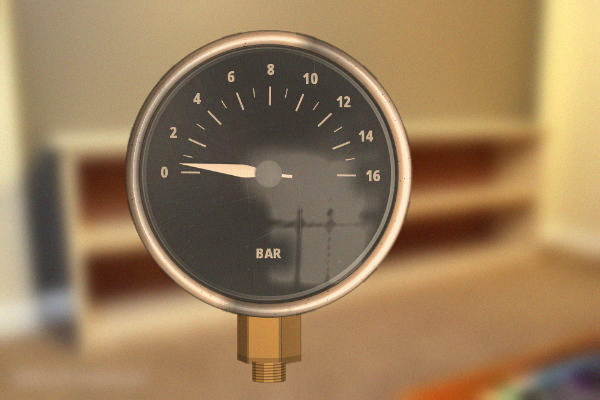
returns 0.5bar
